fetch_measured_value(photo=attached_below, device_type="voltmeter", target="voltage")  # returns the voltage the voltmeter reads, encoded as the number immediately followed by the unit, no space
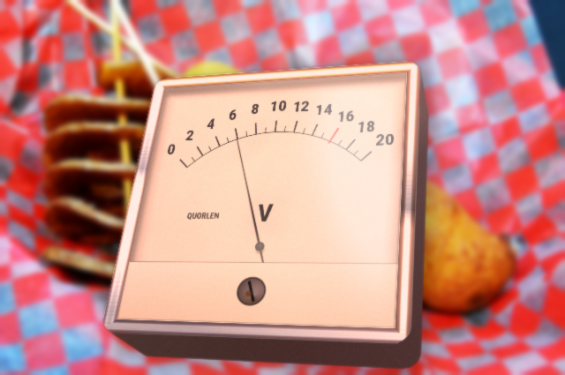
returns 6V
